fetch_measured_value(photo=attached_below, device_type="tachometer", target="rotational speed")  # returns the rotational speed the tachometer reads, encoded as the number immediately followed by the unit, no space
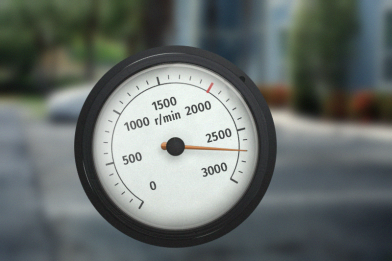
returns 2700rpm
